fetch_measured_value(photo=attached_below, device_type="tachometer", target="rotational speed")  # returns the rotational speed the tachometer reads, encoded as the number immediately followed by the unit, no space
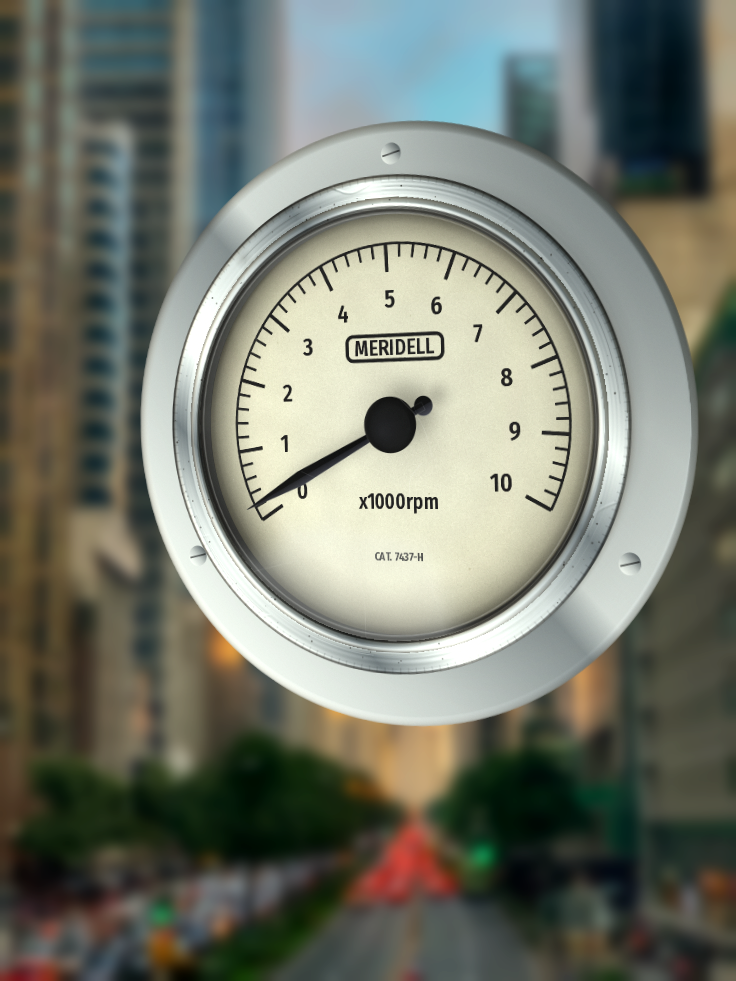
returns 200rpm
